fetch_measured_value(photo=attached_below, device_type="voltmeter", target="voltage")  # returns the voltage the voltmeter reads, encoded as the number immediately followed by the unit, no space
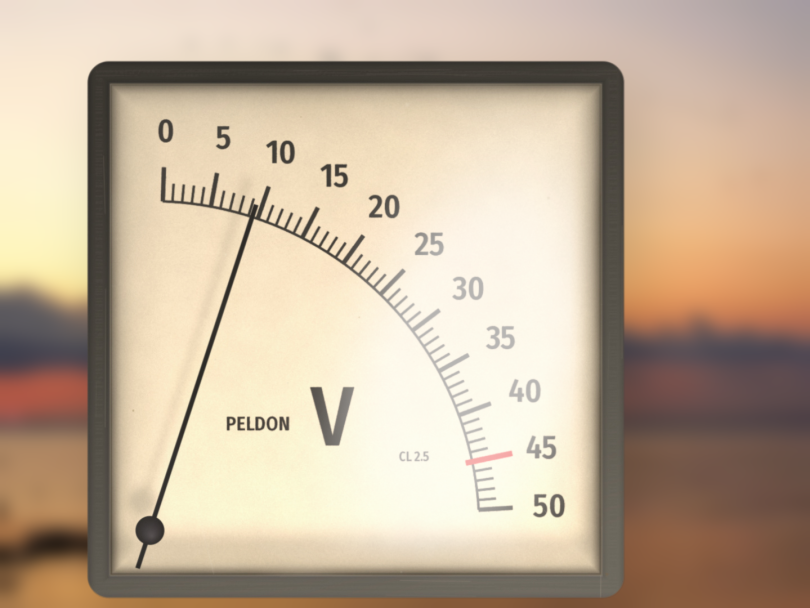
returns 9.5V
